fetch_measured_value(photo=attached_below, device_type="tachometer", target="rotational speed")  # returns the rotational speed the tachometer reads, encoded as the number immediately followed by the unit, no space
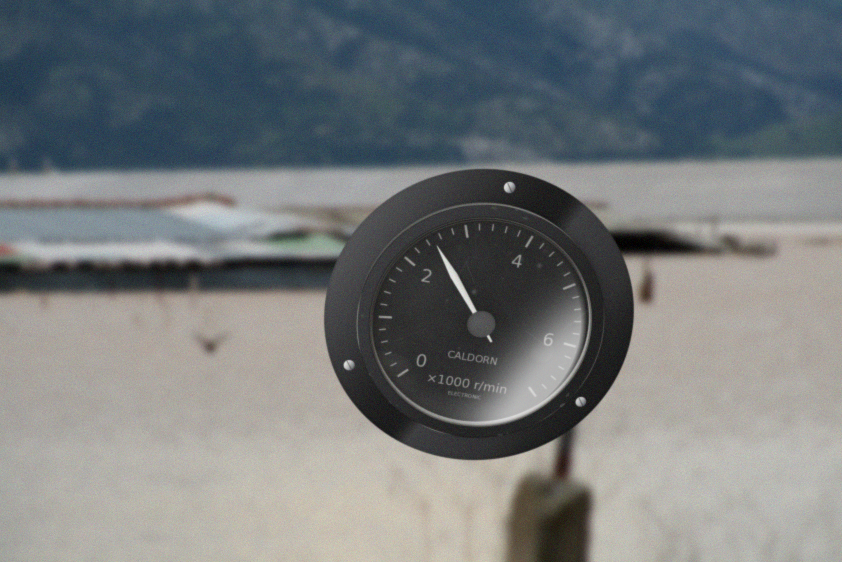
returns 2500rpm
